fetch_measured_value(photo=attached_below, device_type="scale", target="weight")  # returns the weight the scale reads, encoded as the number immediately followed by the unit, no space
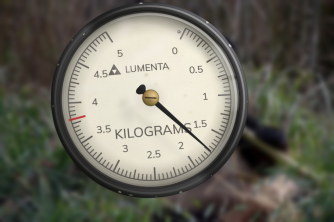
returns 1.75kg
